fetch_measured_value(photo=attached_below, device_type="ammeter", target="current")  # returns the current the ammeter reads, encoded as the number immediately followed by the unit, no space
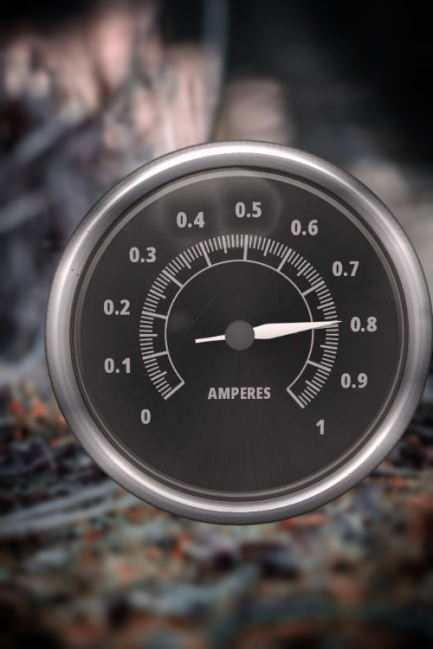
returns 0.79A
